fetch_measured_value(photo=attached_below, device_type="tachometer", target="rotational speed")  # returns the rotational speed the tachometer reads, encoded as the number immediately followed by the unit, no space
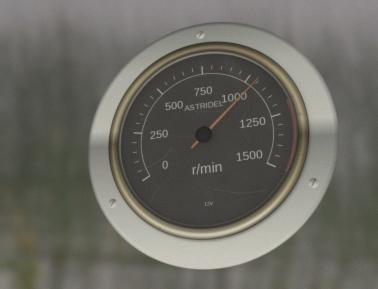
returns 1050rpm
